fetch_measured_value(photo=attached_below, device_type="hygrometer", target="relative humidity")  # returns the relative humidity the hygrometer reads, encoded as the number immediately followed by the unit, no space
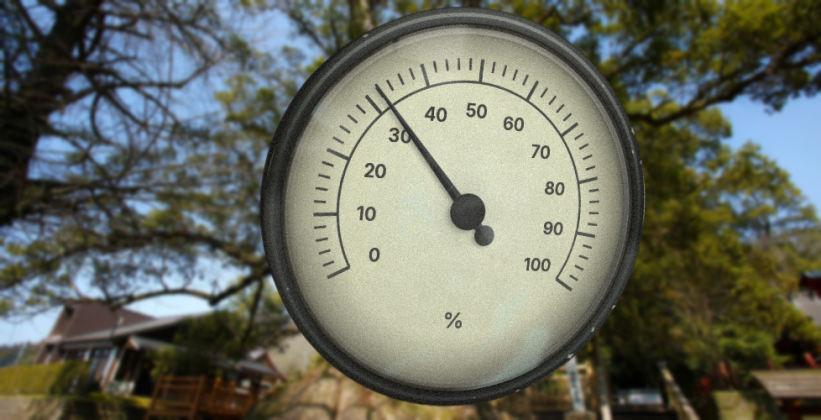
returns 32%
